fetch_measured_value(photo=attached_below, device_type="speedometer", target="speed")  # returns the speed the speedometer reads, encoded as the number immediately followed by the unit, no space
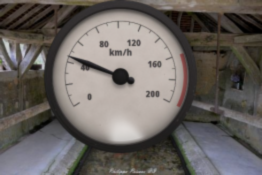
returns 45km/h
